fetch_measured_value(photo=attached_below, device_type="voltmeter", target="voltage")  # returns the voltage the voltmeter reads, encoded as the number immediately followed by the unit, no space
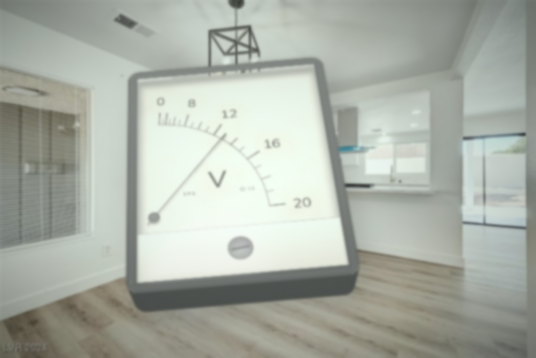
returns 13V
